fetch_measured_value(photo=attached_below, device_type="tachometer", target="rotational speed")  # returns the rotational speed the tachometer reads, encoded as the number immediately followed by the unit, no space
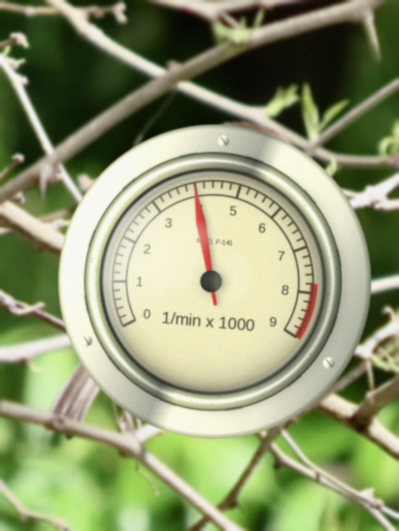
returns 4000rpm
